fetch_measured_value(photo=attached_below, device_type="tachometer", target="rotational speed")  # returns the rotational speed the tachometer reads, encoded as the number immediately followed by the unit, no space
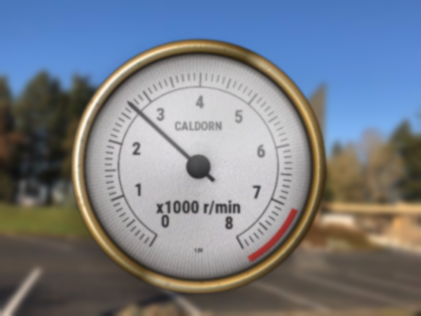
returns 2700rpm
